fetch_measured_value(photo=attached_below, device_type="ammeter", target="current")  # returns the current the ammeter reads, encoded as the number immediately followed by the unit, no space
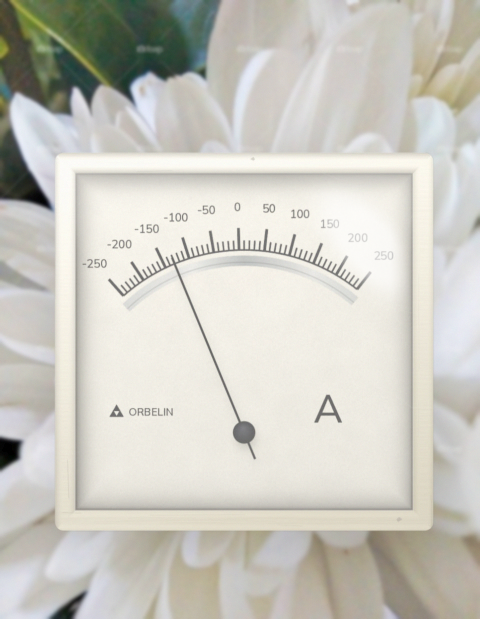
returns -130A
